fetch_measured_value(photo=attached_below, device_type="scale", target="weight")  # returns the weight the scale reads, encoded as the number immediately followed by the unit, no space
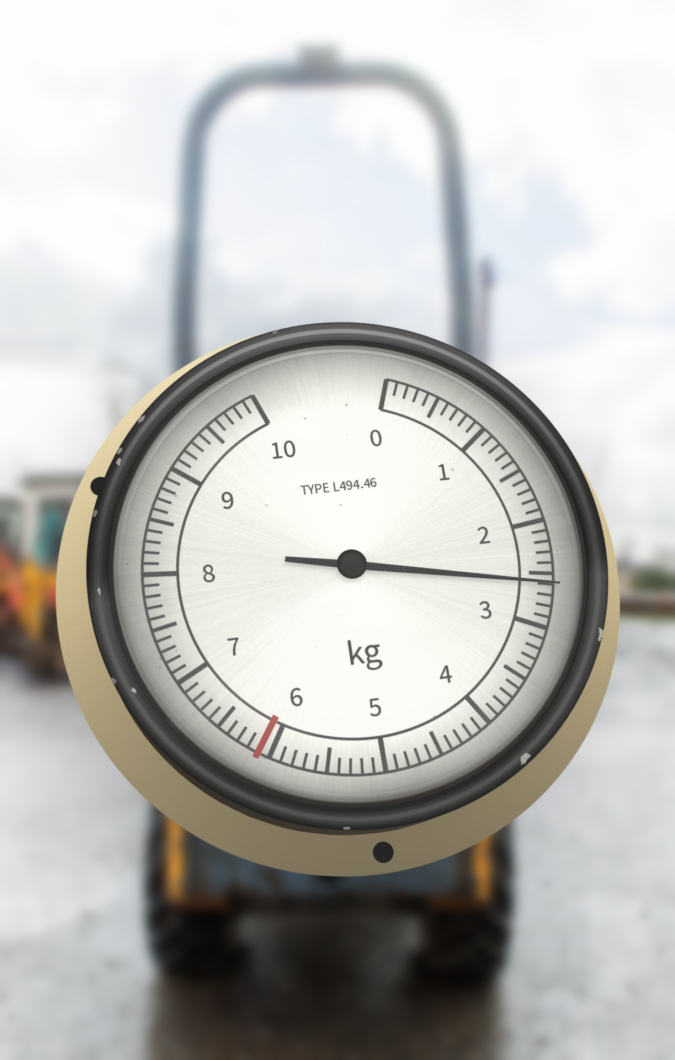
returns 2.6kg
